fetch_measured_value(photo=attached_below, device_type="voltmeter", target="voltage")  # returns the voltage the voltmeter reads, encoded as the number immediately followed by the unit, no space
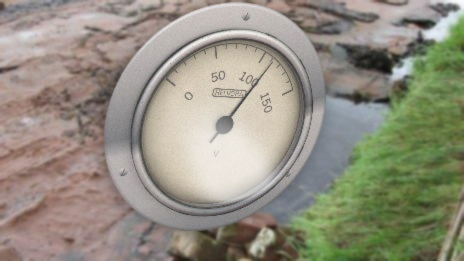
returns 110V
